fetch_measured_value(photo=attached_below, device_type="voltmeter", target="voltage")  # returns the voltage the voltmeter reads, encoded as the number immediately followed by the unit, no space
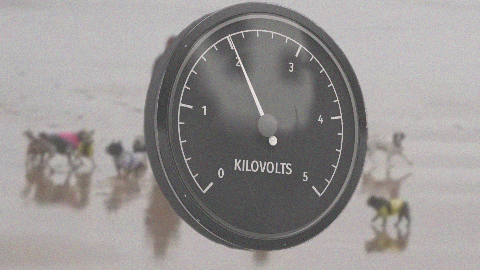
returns 2kV
